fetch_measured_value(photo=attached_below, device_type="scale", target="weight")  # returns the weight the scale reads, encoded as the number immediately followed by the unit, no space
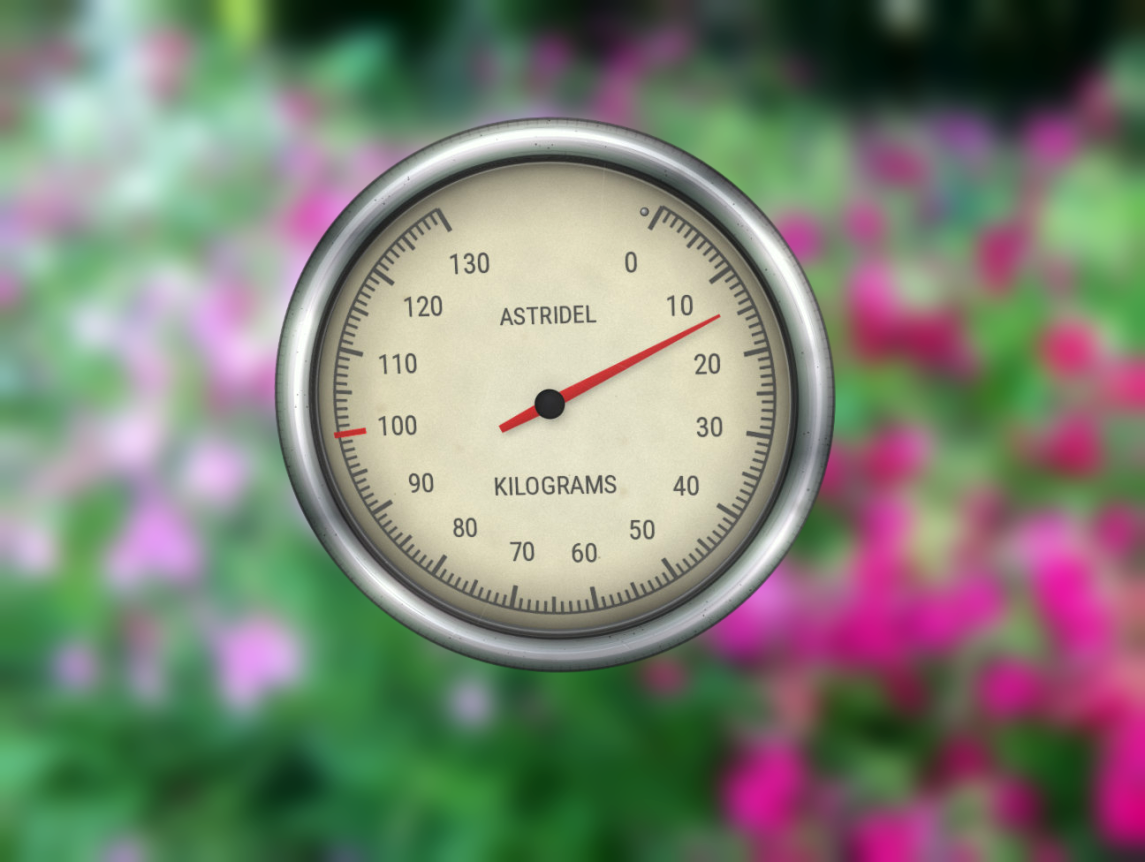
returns 14kg
